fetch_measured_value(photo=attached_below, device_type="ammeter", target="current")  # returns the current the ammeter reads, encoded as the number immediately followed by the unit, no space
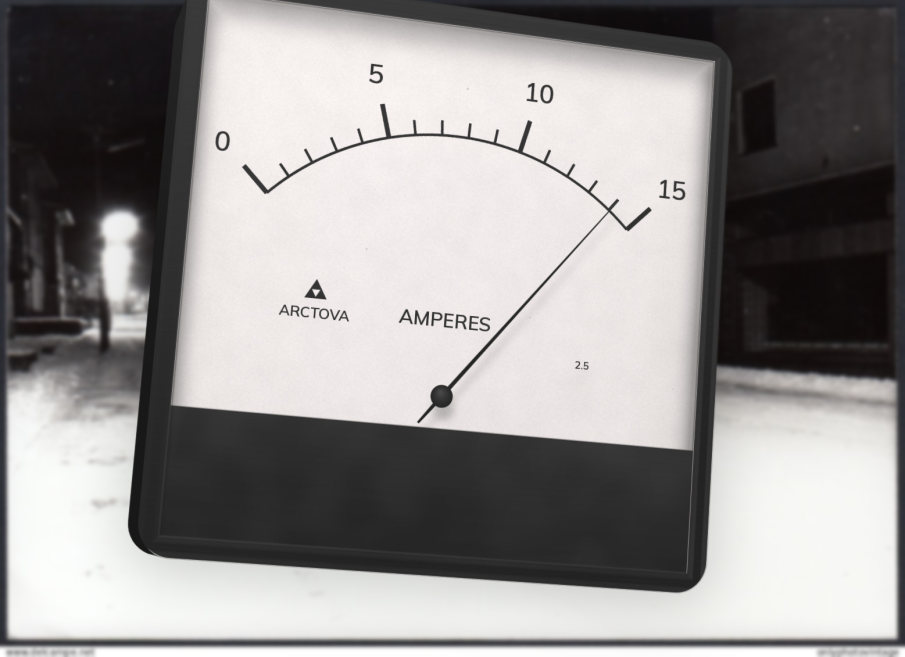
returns 14A
